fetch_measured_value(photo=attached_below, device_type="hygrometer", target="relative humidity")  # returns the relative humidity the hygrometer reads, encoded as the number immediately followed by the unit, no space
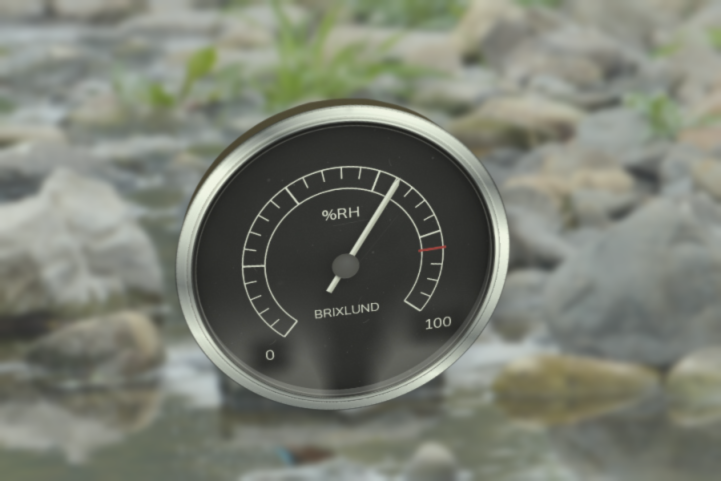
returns 64%
